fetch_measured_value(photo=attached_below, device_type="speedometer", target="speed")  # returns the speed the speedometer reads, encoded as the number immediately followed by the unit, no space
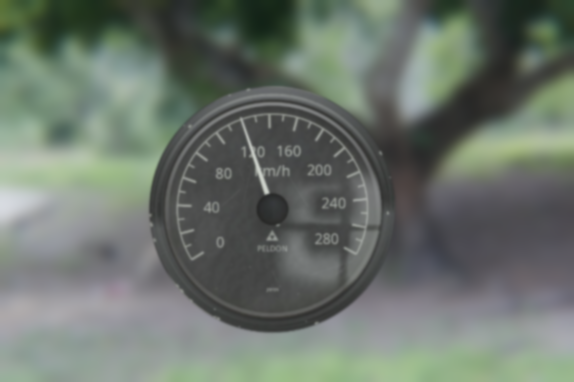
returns 120km/h
